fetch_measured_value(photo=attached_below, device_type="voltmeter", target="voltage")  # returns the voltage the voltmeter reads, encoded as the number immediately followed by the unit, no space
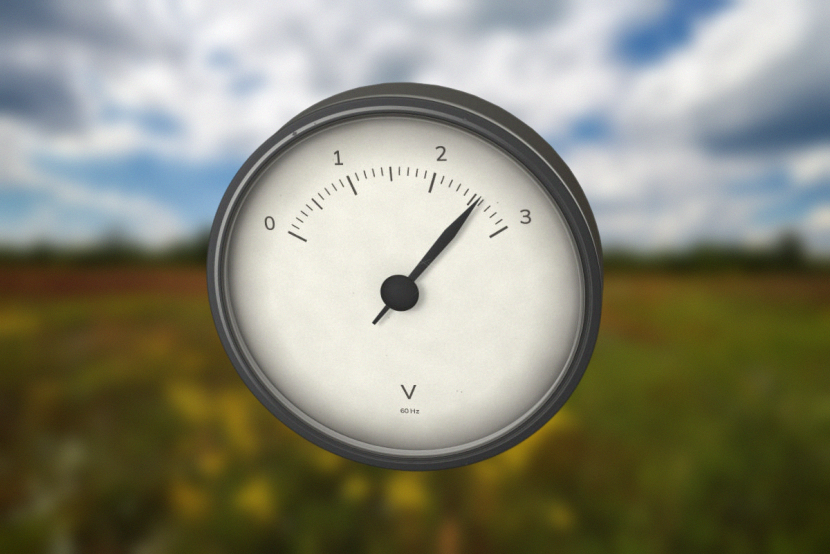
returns 2.55V
